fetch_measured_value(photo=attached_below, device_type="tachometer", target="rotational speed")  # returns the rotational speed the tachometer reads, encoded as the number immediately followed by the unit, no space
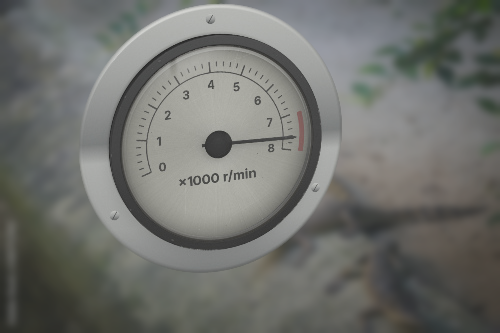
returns 7600rpm
